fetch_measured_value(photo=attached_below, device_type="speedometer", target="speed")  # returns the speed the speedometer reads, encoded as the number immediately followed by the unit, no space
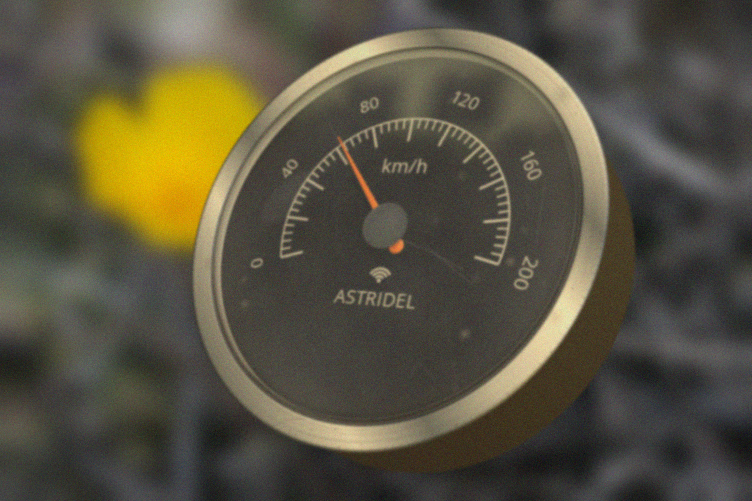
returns 64km/h
